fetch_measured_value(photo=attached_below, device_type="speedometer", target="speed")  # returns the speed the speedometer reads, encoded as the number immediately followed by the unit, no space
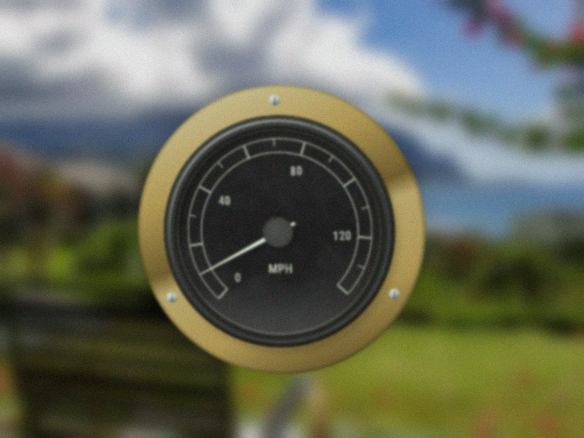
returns 10mph
